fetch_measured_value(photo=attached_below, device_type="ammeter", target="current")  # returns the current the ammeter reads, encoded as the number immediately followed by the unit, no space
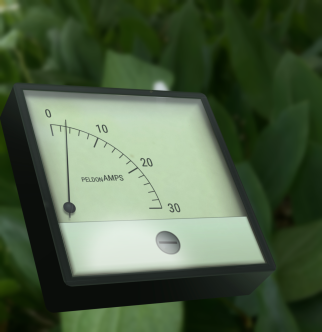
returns 3A
